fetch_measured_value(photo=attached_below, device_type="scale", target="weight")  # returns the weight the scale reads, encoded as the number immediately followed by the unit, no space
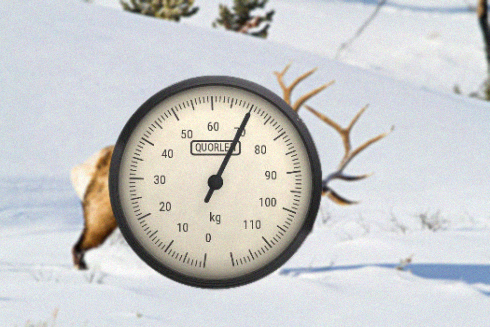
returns 70kg
